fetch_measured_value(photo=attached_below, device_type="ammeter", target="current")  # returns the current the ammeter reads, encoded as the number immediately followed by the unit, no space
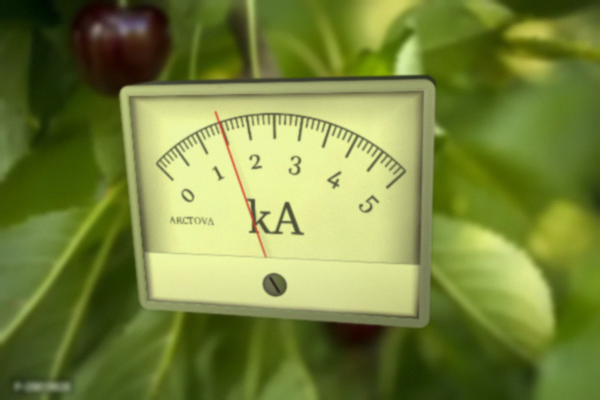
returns 1.5kA
